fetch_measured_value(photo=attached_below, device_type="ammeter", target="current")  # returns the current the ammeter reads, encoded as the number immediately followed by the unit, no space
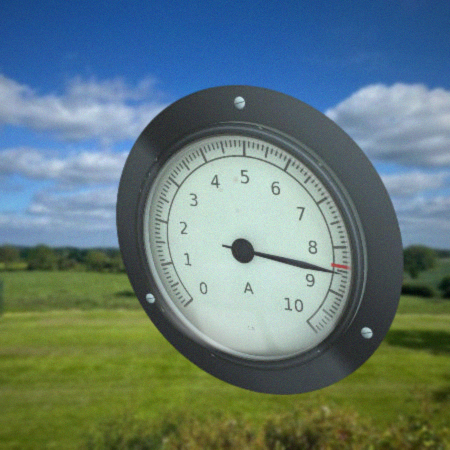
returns 8.5A
